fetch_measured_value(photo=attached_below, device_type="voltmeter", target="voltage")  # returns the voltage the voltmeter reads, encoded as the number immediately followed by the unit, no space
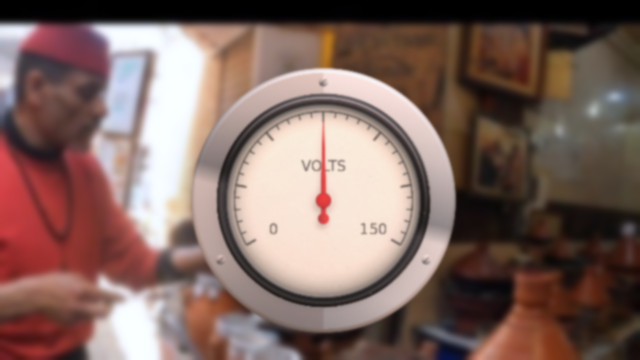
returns 75V
